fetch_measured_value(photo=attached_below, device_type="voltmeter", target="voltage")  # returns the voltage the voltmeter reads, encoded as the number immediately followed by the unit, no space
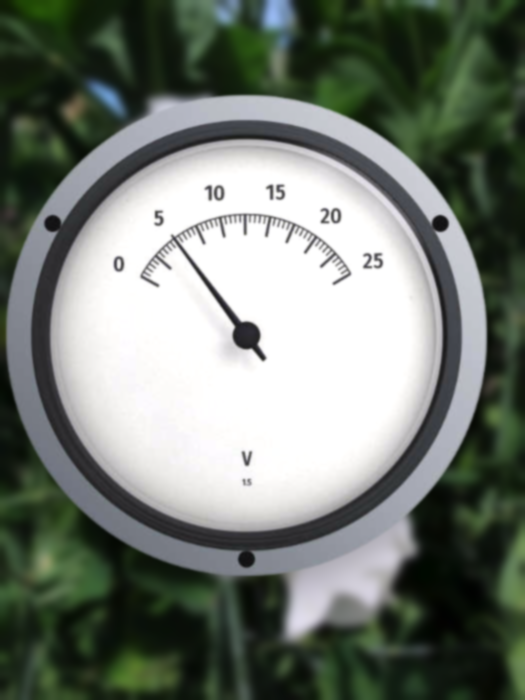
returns 5V
